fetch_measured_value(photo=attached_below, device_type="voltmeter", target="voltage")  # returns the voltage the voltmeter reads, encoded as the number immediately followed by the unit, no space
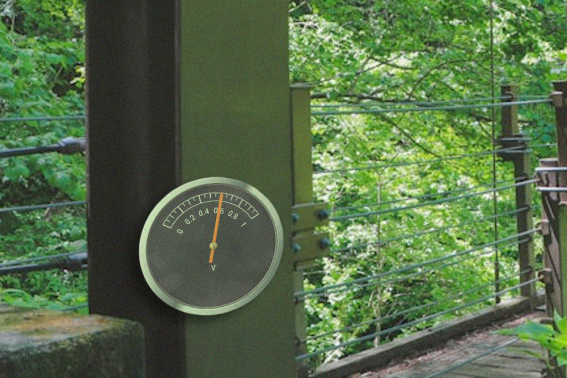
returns 0.6V
